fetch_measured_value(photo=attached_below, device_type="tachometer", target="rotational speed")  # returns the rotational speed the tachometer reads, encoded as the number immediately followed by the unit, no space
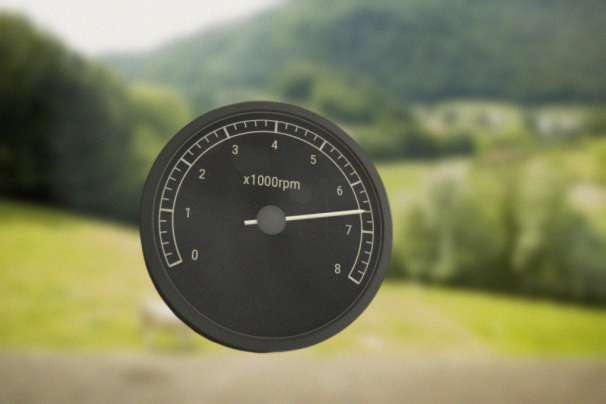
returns 6600rpm
